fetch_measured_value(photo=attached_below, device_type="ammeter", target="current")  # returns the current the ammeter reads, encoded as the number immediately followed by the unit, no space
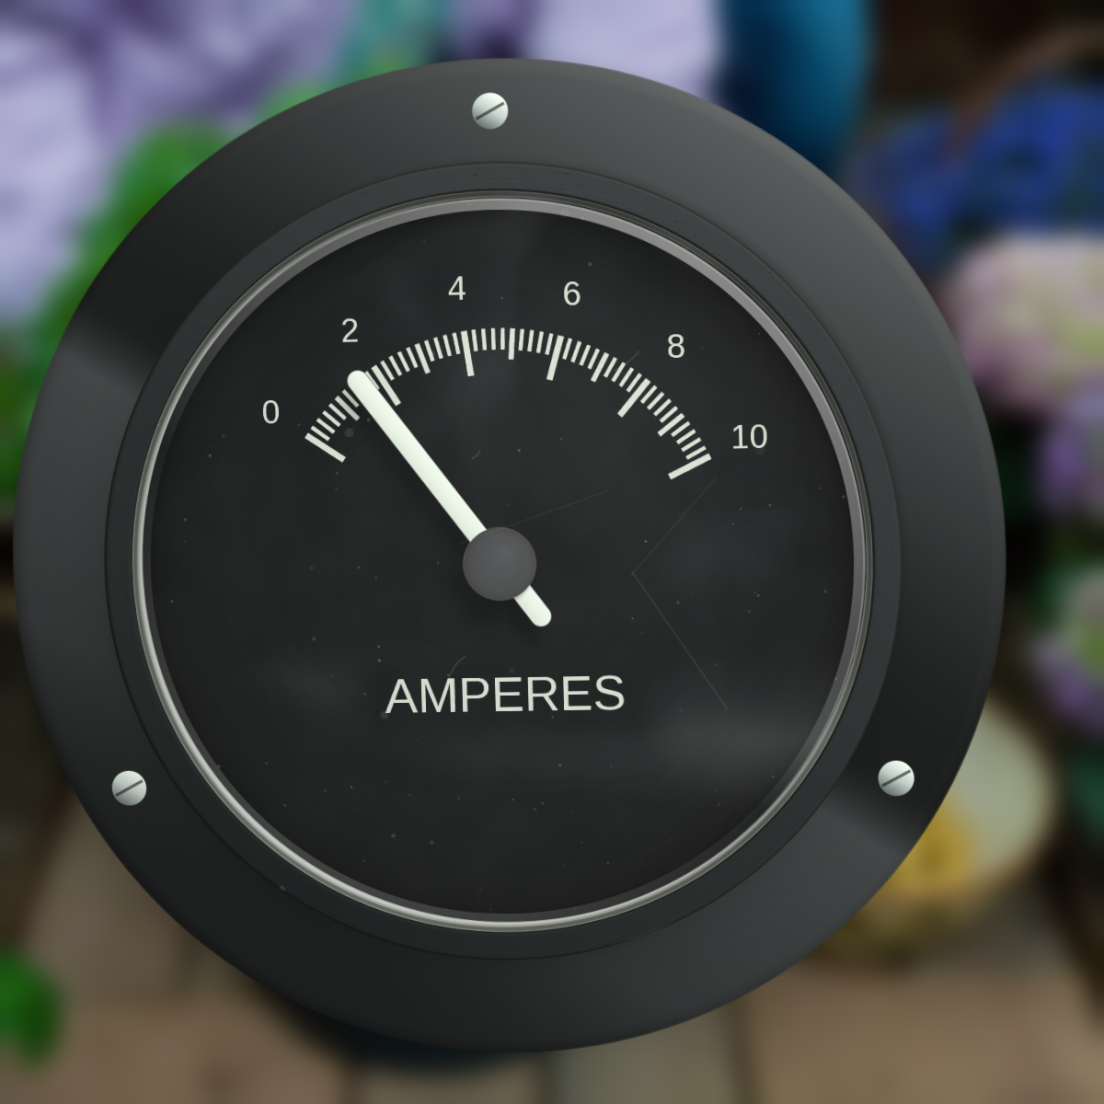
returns 1.6A
